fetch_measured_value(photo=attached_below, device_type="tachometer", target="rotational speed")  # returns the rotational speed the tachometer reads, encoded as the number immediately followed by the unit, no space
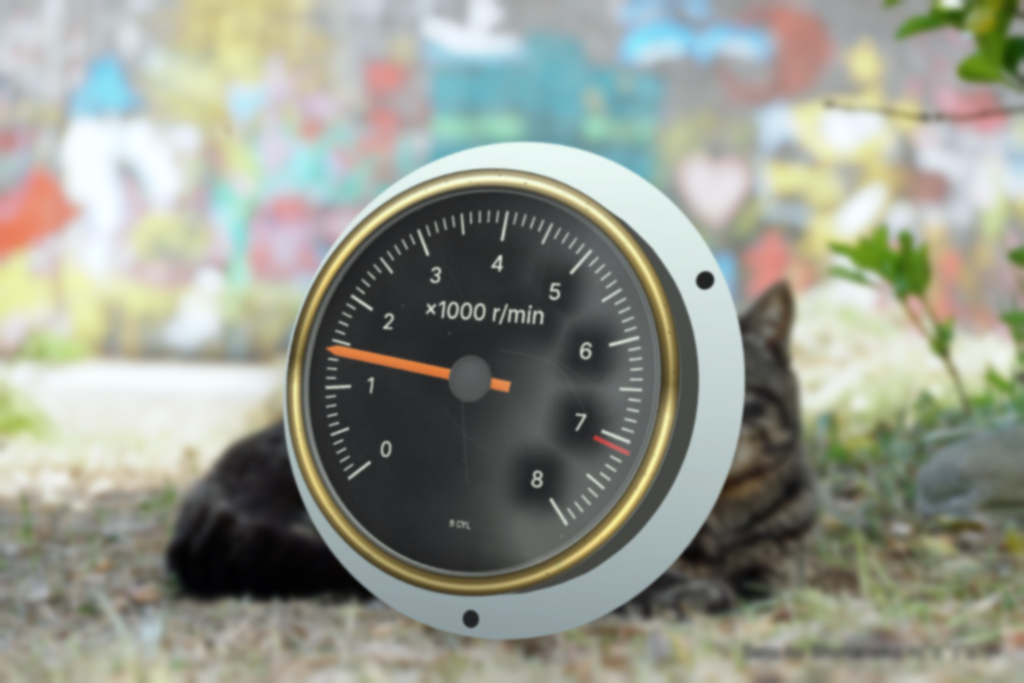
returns 1400rpm
